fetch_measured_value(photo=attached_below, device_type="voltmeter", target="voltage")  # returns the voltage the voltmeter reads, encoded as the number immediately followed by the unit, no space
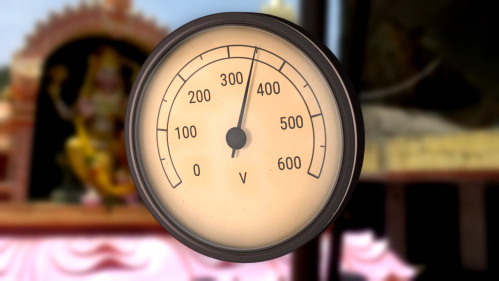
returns 350V
